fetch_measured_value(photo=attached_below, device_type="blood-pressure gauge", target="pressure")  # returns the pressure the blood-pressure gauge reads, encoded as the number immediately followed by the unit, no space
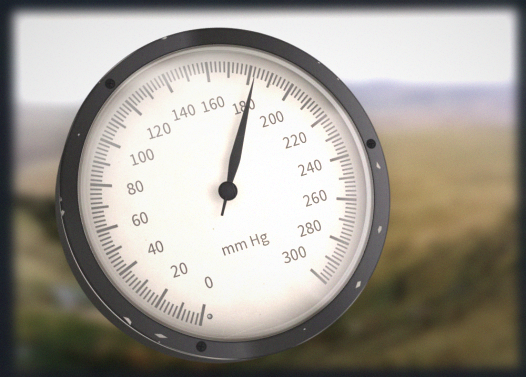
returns 182mmHg
